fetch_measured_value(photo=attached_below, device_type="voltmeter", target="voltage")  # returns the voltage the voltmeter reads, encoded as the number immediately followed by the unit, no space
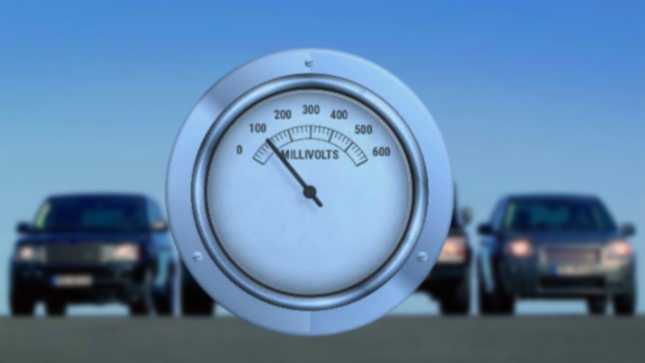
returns 100mV
